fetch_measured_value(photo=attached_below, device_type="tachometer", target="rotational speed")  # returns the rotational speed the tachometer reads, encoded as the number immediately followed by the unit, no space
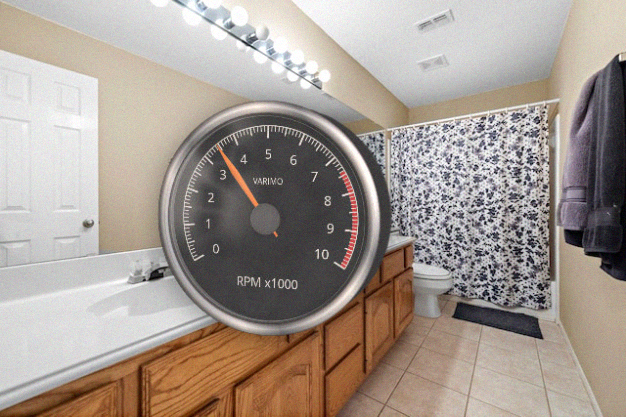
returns 3500rpm
